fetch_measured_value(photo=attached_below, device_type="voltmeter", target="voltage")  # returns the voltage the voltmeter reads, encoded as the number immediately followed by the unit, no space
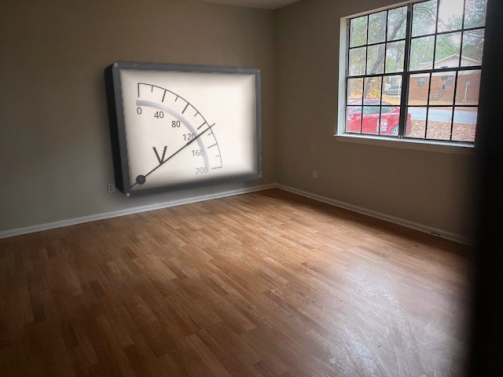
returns 130V
